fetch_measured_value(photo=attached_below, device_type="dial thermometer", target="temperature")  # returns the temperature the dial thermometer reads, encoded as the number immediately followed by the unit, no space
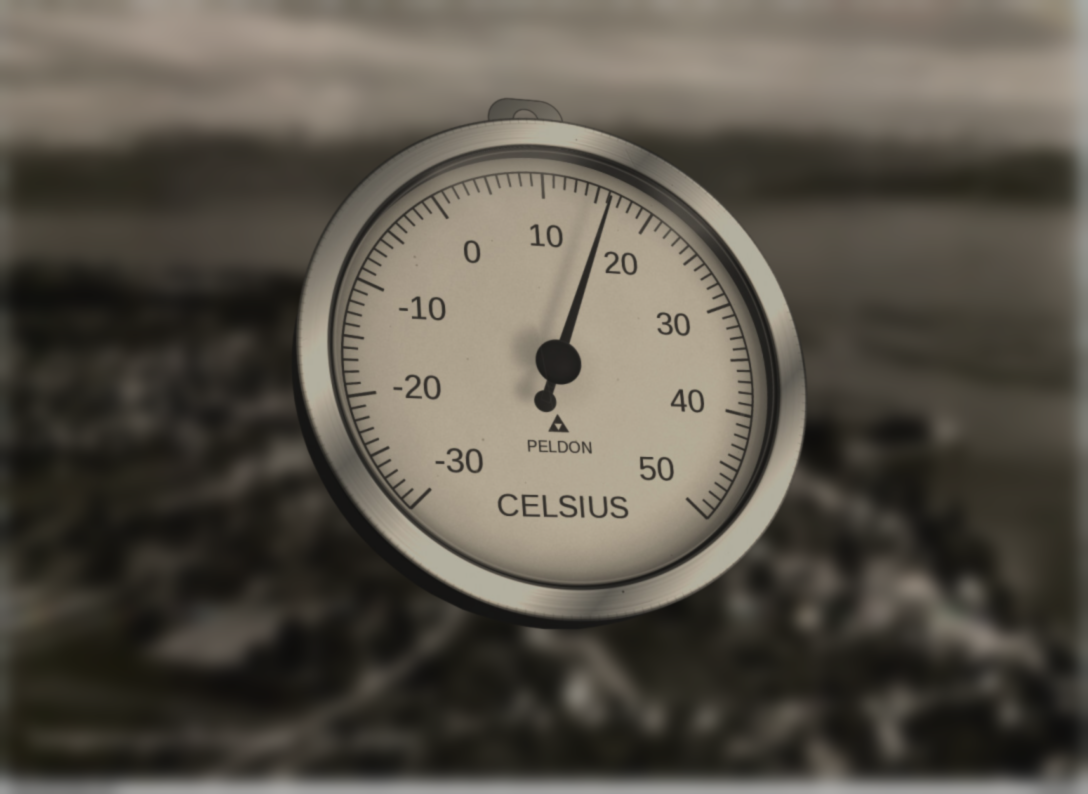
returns 16°C
